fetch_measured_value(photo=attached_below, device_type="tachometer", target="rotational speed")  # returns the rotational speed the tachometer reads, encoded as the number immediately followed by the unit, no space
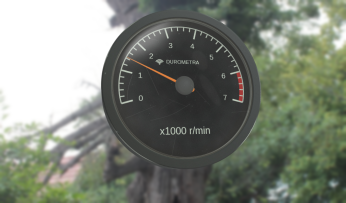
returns 1400rpm
